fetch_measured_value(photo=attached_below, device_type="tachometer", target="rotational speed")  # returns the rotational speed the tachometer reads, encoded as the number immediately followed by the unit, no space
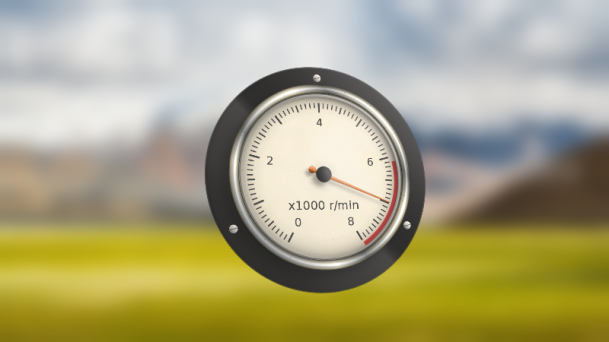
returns 7000rpm
